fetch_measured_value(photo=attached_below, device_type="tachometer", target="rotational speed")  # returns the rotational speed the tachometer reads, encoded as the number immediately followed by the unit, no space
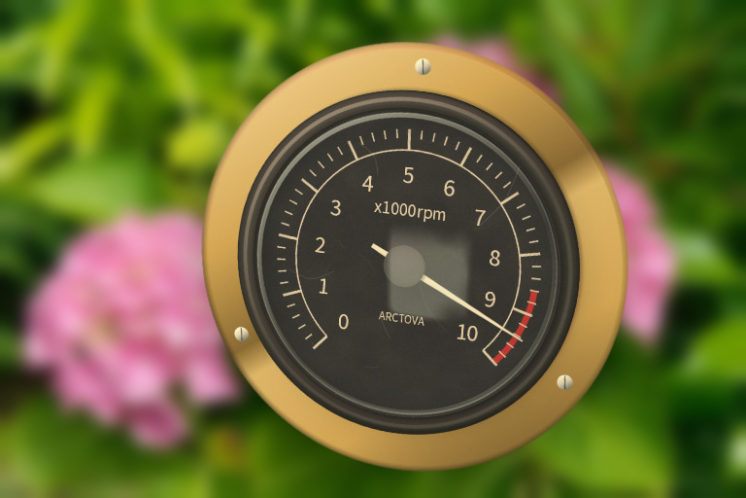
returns 9400rpm
